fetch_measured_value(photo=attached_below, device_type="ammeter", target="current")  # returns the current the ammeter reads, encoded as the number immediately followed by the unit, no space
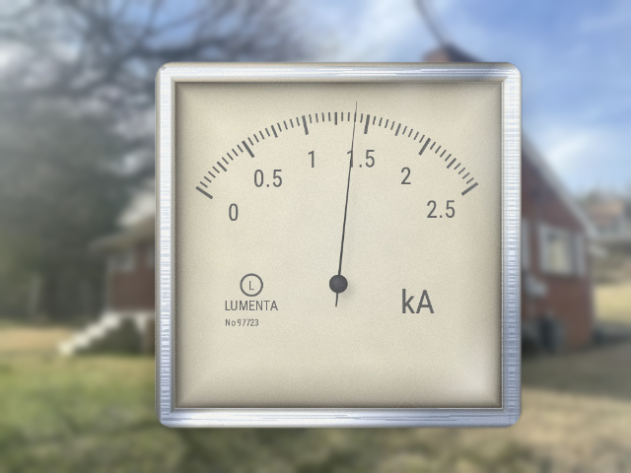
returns 1.4kA
